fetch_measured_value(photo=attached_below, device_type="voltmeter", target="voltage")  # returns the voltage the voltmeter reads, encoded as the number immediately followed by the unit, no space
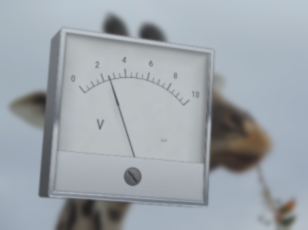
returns 2.5V
